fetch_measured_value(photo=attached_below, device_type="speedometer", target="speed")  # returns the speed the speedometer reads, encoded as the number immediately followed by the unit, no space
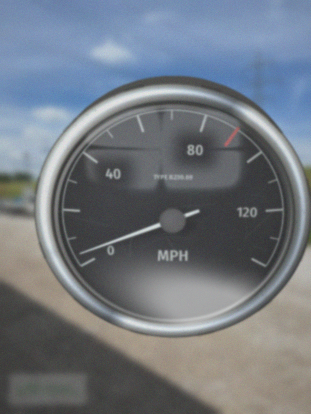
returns 5mph
